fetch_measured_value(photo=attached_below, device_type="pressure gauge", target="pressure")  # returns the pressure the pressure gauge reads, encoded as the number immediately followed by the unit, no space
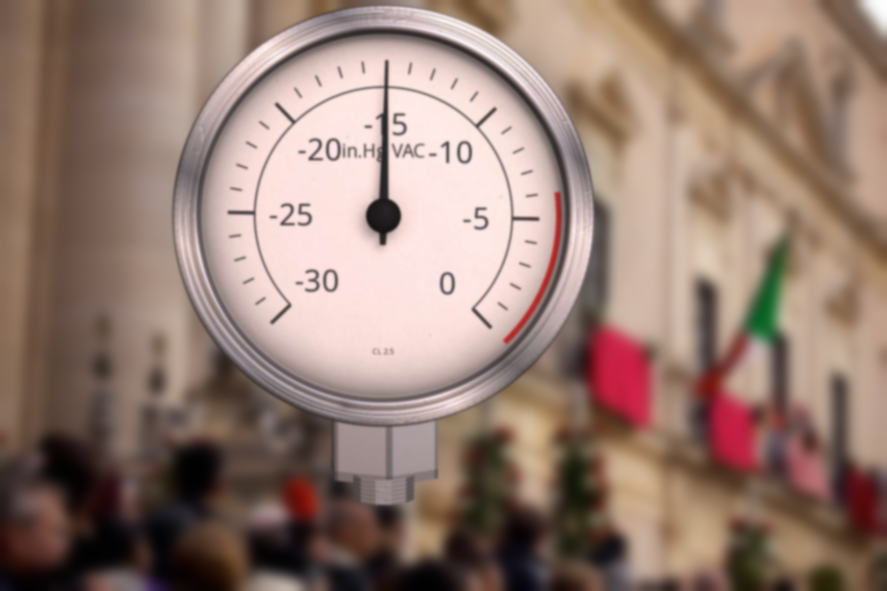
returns -15inHg
